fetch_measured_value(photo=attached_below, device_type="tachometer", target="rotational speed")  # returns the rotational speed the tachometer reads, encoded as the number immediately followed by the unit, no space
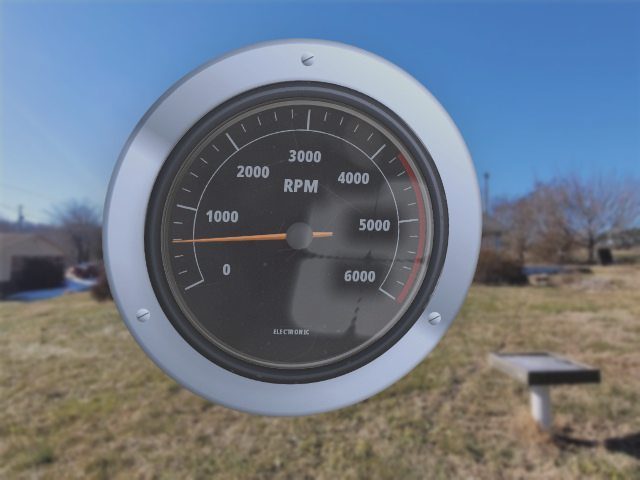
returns 600rpm
